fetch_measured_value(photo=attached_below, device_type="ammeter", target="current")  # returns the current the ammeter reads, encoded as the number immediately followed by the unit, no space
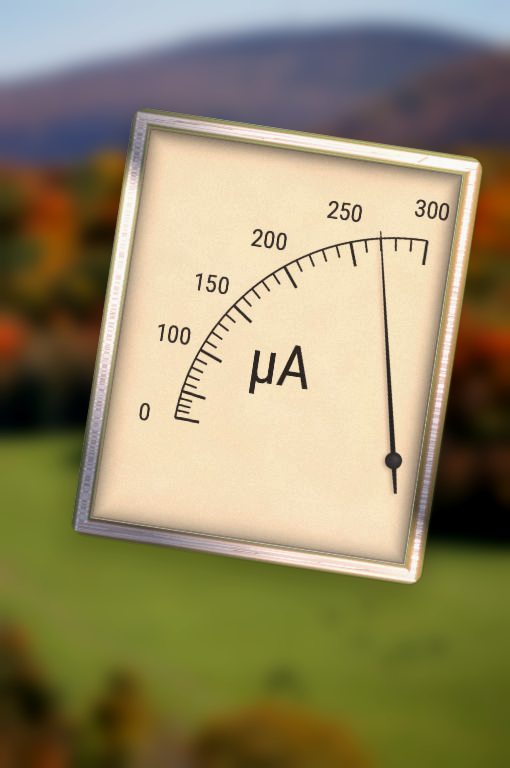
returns 270µA
